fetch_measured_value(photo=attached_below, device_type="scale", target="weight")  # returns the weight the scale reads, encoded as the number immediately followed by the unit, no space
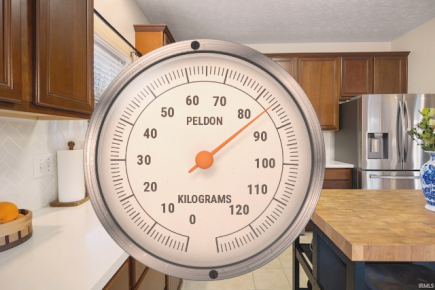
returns 84kg
